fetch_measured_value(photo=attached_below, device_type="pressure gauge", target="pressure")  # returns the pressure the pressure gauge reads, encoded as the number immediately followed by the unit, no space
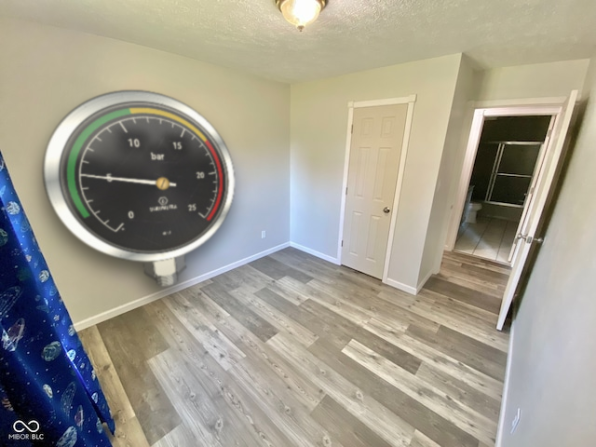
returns 5bar
